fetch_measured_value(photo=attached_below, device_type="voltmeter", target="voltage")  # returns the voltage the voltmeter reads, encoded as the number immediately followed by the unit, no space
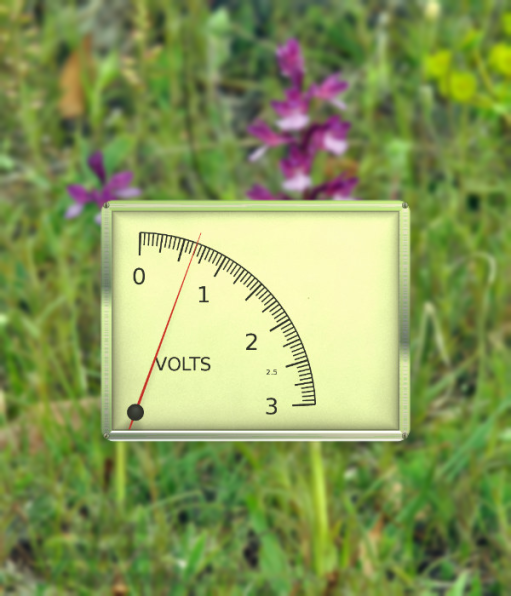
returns 0.65V
